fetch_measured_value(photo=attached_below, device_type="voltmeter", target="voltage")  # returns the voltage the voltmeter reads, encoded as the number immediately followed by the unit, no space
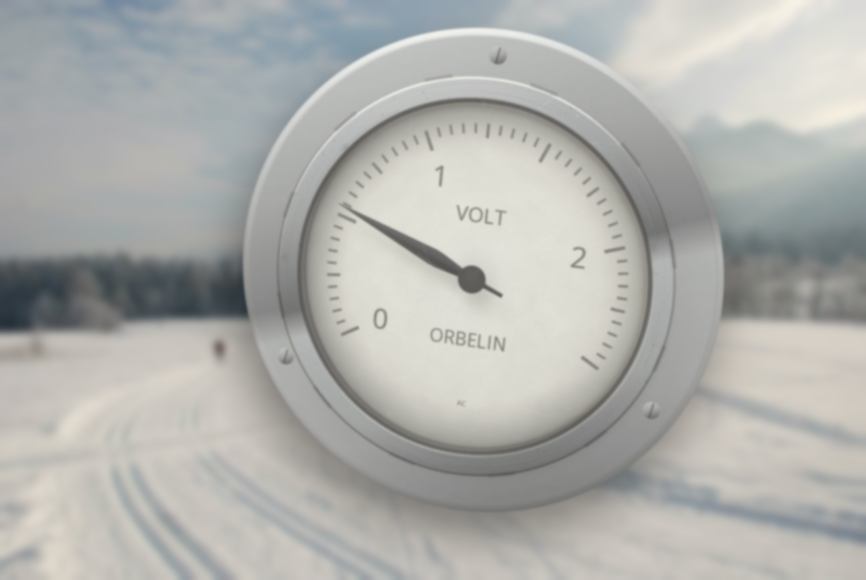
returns 0.55V
